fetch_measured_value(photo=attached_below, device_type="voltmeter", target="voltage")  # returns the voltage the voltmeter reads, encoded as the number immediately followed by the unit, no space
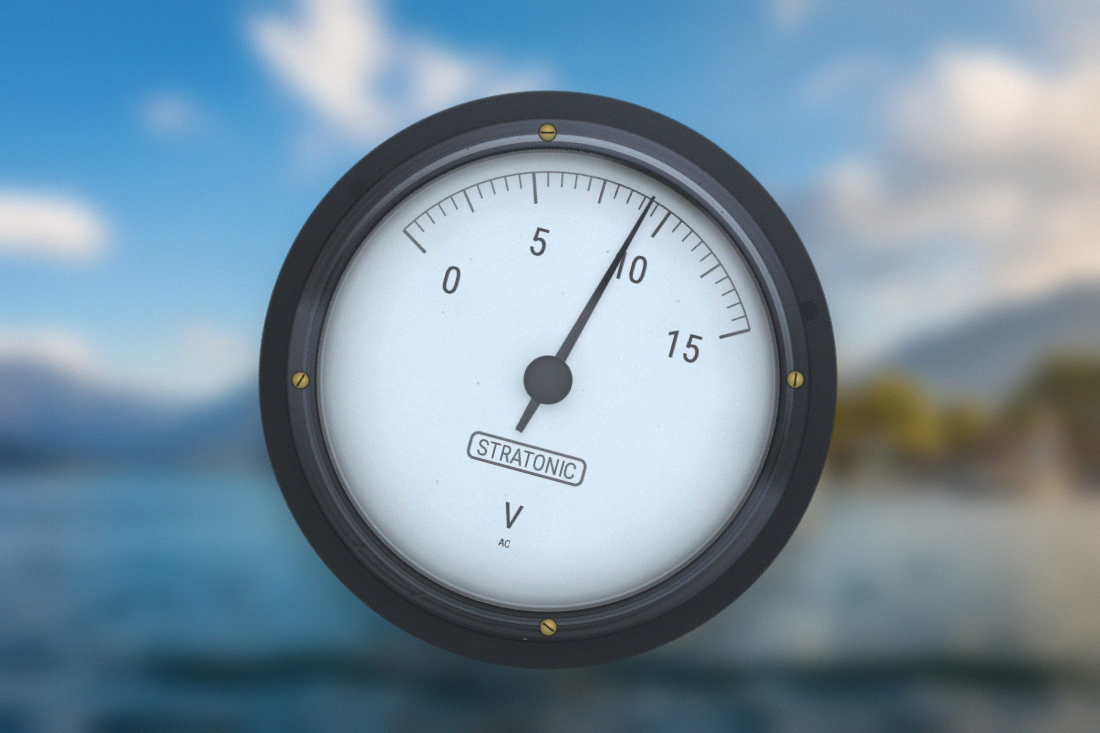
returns 9.25V
